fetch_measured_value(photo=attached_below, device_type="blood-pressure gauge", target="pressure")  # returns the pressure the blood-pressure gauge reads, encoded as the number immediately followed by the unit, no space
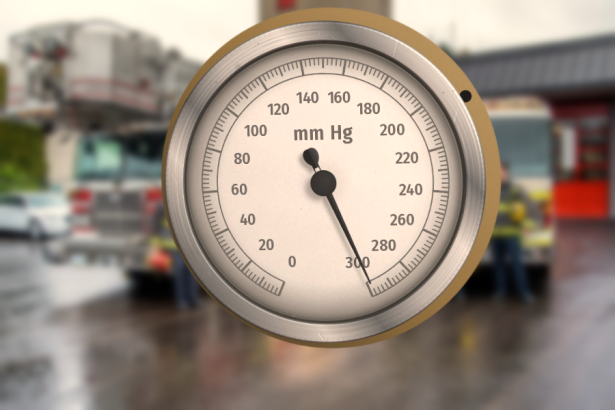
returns 298mmHg
